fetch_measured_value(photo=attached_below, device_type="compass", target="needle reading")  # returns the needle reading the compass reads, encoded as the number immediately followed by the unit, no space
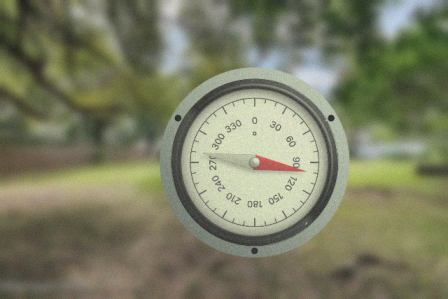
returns 100°
